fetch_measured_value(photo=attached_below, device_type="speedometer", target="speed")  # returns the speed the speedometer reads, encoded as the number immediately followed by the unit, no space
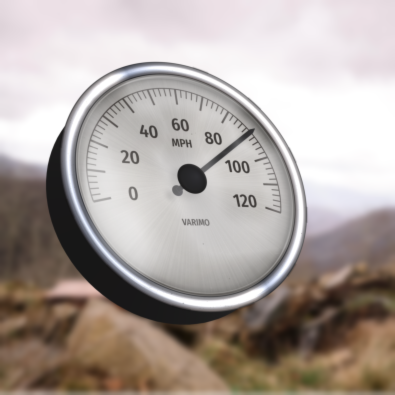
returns 90mph
